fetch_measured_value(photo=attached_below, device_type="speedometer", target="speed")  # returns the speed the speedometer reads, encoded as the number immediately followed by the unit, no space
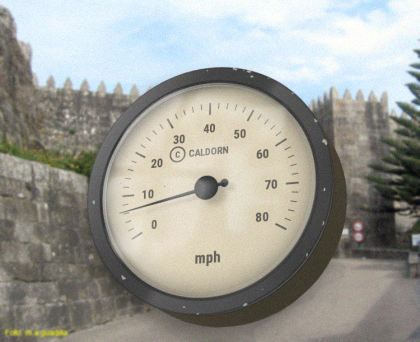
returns 6mph
